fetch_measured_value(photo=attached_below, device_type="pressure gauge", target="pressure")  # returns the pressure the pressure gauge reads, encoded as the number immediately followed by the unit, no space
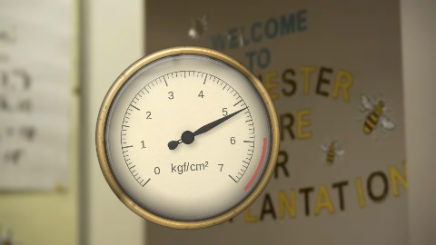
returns 5.2kg/cm²
